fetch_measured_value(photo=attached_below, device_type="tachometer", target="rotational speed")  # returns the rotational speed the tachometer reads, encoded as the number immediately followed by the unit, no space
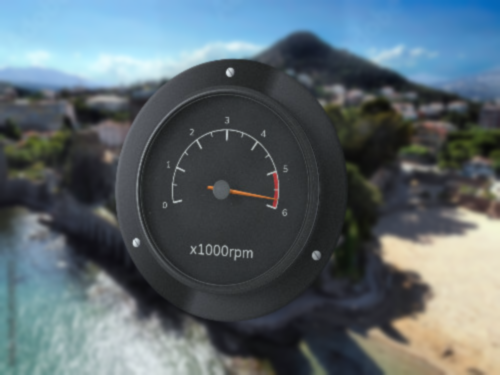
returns 5750rpm
